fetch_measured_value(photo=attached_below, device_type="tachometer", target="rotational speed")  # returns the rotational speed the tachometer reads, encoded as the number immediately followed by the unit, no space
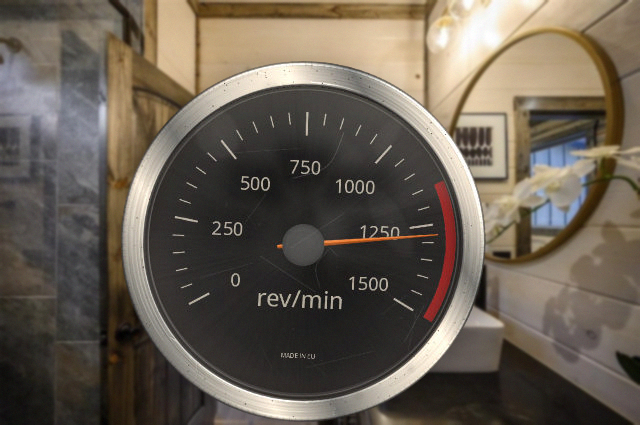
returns 1275rpm
